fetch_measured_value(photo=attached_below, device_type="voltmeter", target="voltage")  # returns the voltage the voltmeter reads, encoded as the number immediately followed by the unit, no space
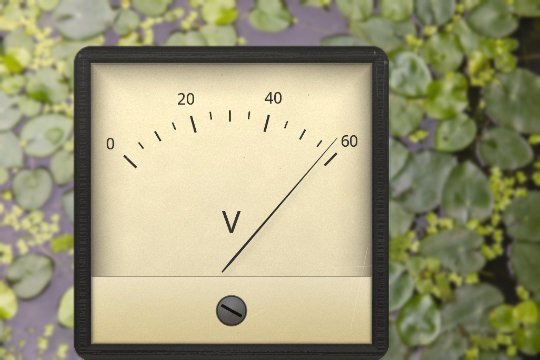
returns 57.5V
